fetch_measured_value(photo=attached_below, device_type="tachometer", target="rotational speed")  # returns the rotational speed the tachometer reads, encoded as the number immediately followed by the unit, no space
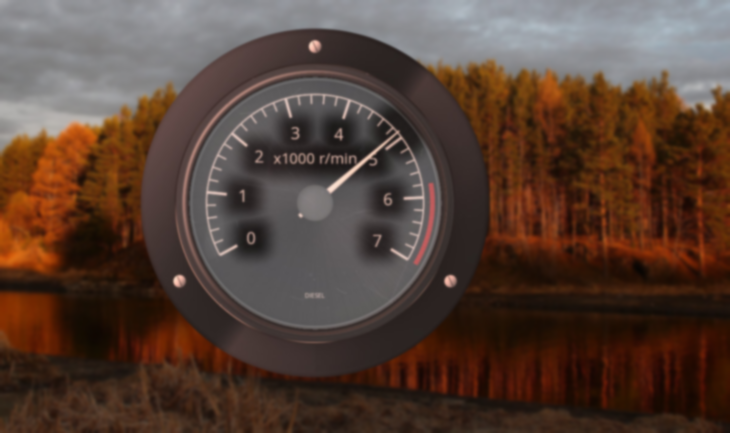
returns 4900rpm
